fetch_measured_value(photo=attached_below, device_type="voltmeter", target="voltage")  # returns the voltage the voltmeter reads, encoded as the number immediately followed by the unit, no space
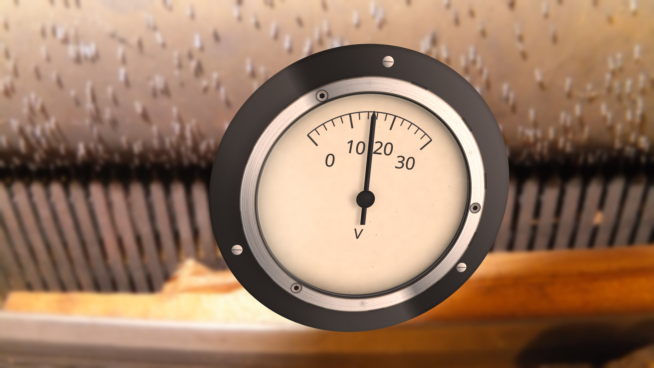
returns 15V
